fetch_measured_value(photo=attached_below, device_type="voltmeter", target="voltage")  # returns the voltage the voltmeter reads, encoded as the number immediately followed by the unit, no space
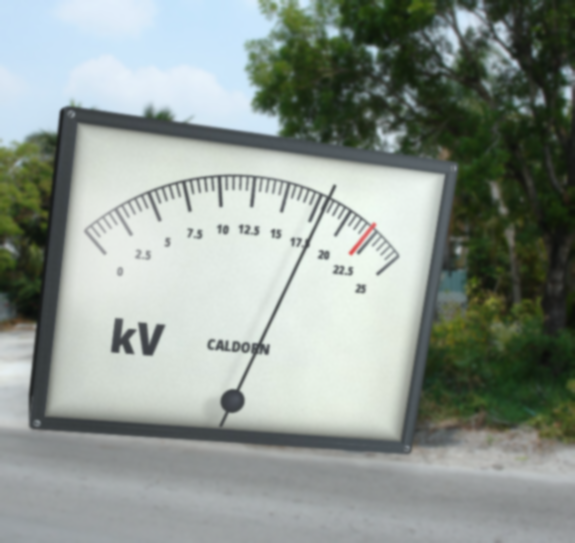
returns 18kV
